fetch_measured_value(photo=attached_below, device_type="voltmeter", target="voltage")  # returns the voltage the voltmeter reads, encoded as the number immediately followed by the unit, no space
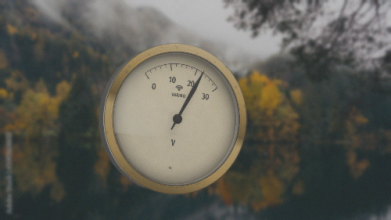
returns 22V
